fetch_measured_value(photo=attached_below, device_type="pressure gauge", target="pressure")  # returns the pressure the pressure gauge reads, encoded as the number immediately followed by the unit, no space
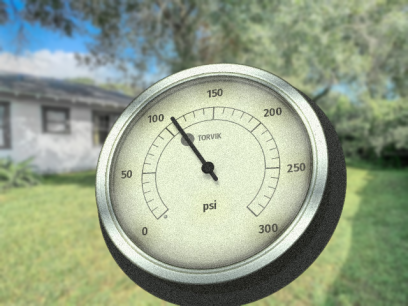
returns 110psi
